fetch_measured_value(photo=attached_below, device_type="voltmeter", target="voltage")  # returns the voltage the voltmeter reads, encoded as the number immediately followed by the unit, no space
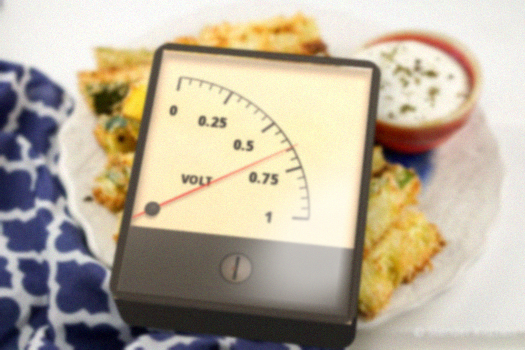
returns 0.65V
